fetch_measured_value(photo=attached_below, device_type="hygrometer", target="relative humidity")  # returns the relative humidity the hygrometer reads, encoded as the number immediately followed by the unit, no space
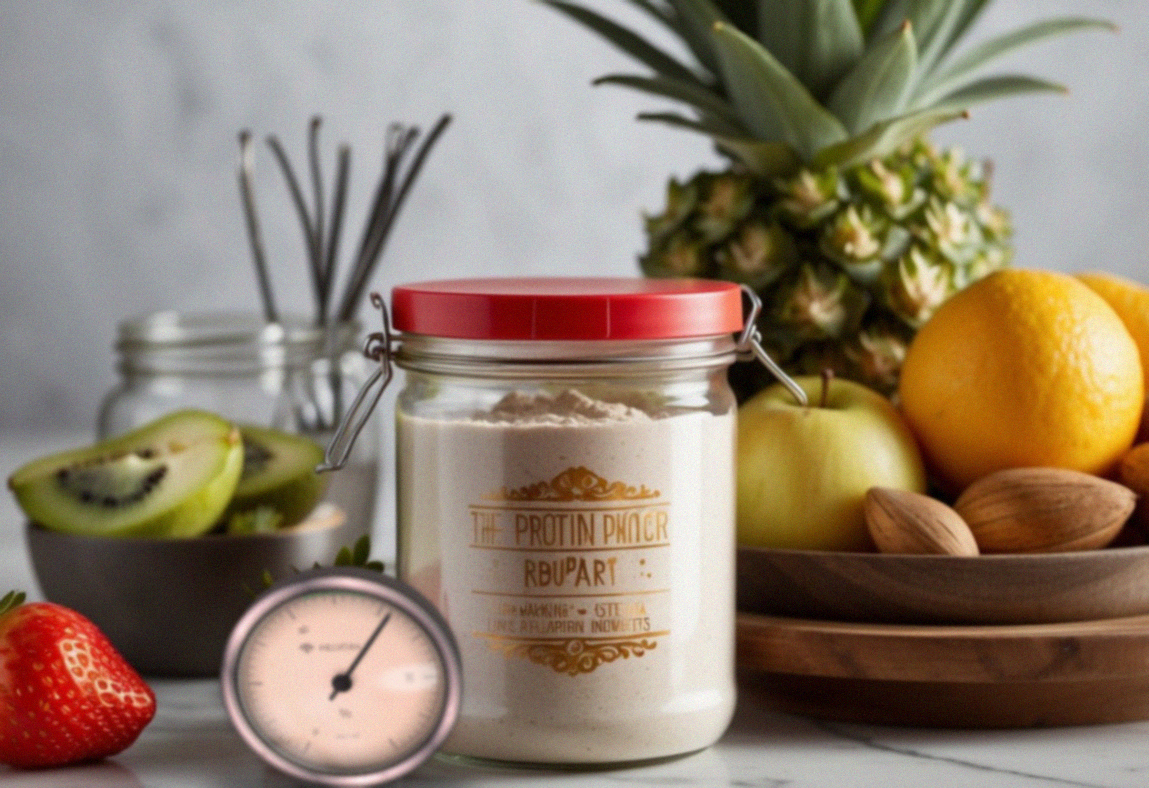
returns 62%
